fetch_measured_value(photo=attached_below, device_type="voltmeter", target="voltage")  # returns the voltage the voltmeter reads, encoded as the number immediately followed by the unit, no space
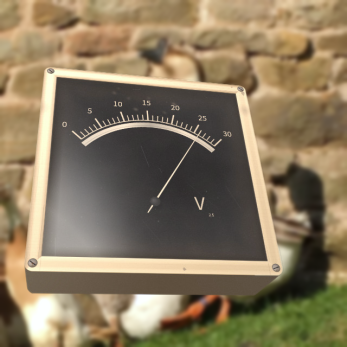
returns 26V
